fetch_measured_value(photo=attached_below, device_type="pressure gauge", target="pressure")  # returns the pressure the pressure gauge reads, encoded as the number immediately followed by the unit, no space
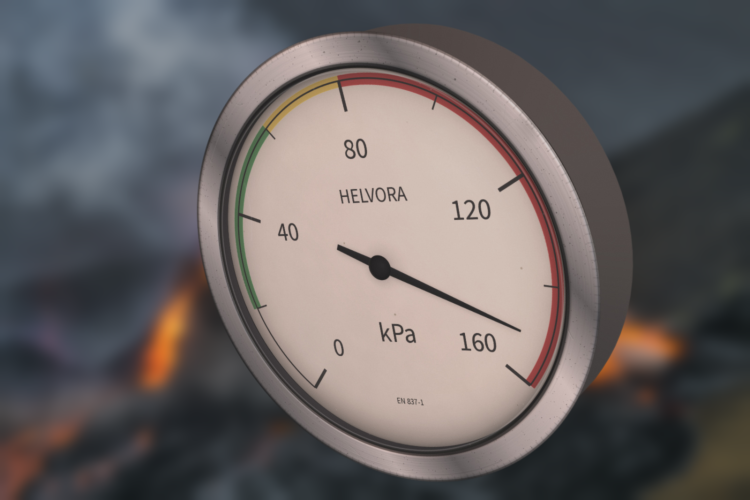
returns 150kPa
